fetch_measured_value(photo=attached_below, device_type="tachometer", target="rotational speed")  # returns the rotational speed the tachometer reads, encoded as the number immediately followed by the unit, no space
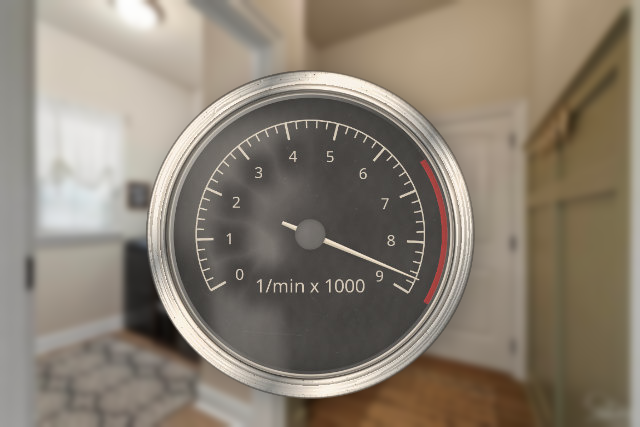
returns 8700rpm
